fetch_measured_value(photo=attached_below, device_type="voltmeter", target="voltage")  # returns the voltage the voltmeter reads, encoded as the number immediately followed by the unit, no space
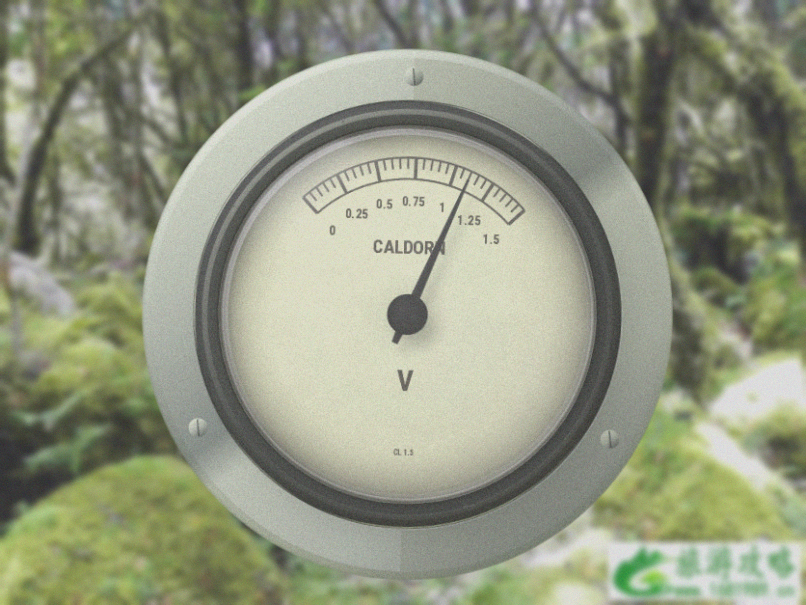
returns 1.1V
